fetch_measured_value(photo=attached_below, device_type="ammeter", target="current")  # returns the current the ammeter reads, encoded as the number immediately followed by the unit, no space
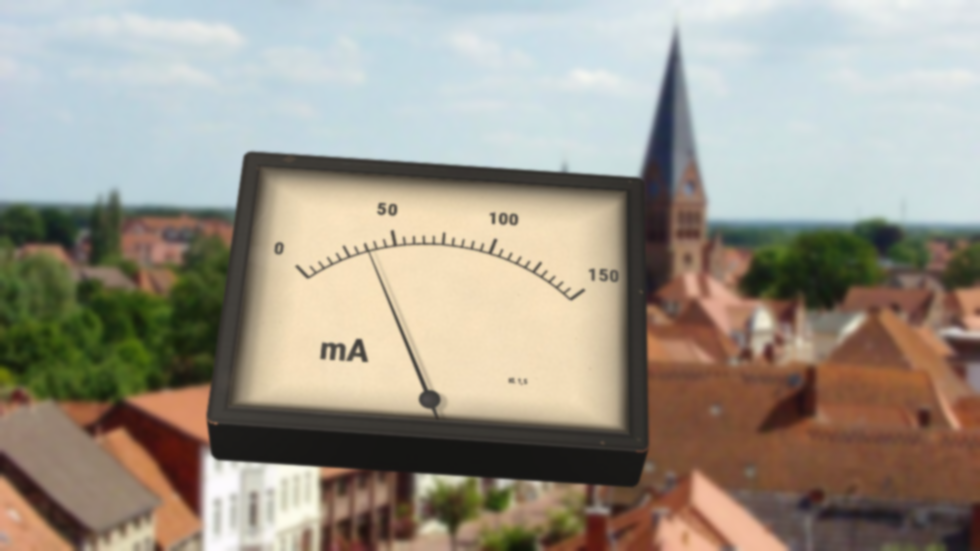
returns 35mA
